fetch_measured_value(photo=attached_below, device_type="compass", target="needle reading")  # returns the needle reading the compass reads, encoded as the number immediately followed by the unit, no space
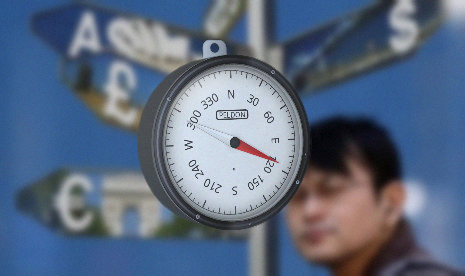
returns 115°
